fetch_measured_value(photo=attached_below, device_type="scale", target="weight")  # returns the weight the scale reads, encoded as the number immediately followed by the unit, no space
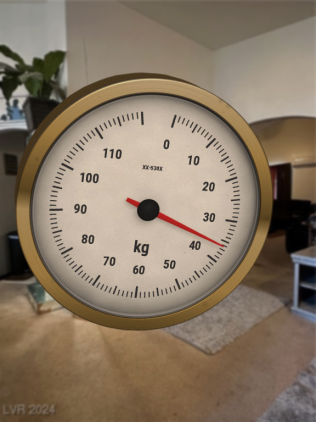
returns 36kg
